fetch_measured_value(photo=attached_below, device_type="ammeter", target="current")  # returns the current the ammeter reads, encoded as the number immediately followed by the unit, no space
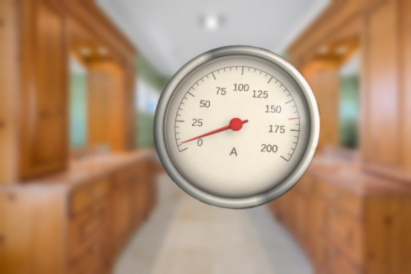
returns 5A
